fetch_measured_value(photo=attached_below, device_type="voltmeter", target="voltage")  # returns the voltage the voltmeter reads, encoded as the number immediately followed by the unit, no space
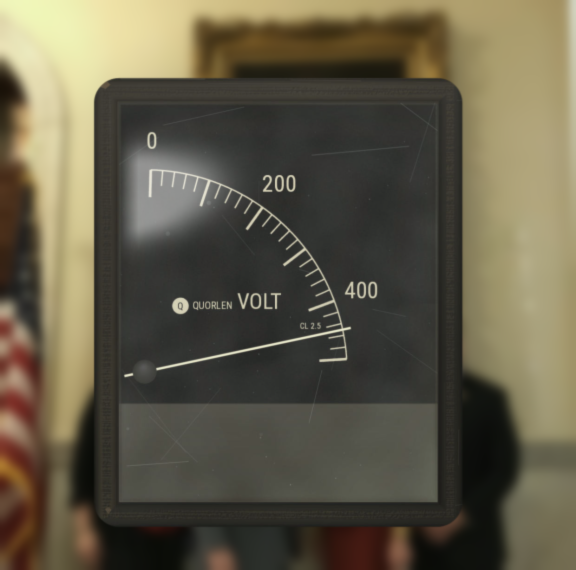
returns 450V
